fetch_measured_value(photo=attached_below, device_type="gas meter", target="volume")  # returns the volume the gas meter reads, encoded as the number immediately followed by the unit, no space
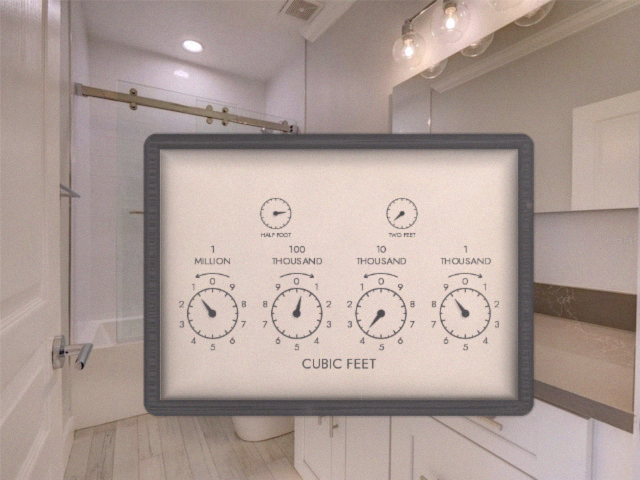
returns 103900ft³
